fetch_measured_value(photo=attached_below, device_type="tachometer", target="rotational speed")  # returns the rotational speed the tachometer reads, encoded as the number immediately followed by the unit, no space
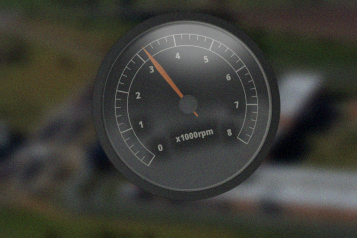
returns 3200rpm
